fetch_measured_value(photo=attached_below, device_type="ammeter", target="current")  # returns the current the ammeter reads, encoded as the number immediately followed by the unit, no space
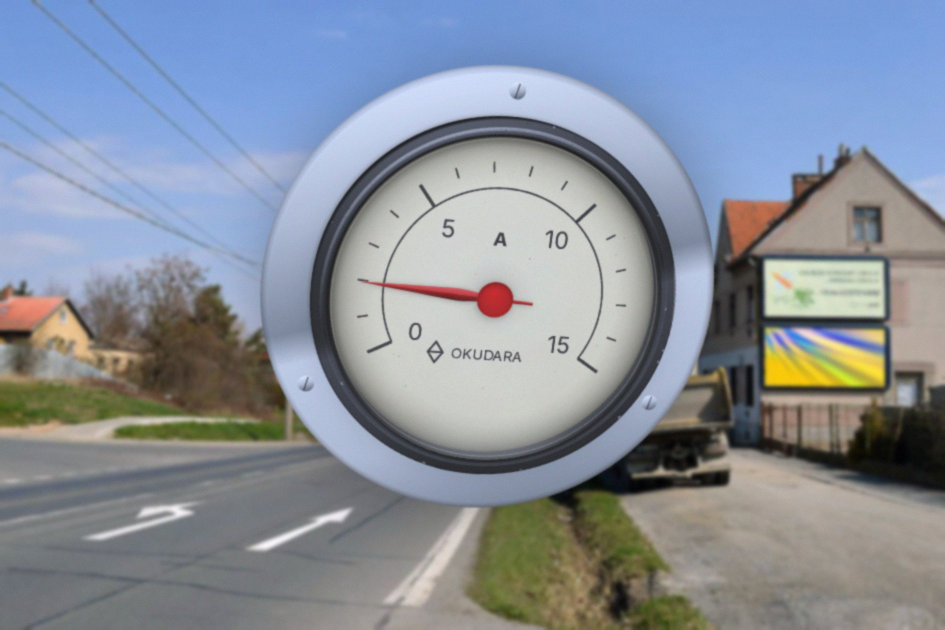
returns 2A
